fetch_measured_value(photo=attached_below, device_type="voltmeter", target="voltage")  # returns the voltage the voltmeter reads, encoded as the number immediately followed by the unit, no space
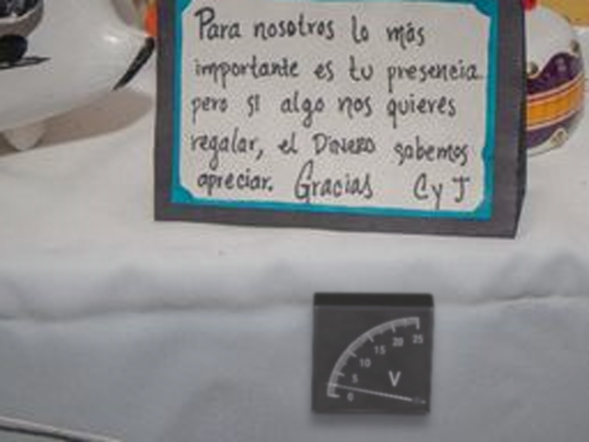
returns 2.5V
